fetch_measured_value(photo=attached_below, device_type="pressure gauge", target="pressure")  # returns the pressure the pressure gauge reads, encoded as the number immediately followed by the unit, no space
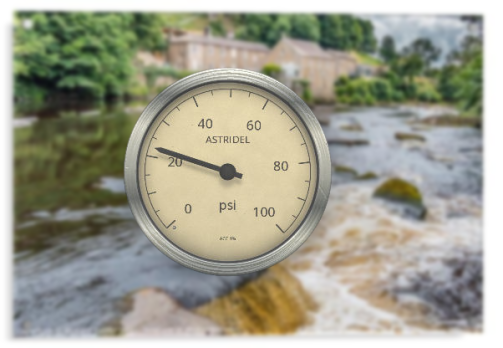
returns 22.5psi
